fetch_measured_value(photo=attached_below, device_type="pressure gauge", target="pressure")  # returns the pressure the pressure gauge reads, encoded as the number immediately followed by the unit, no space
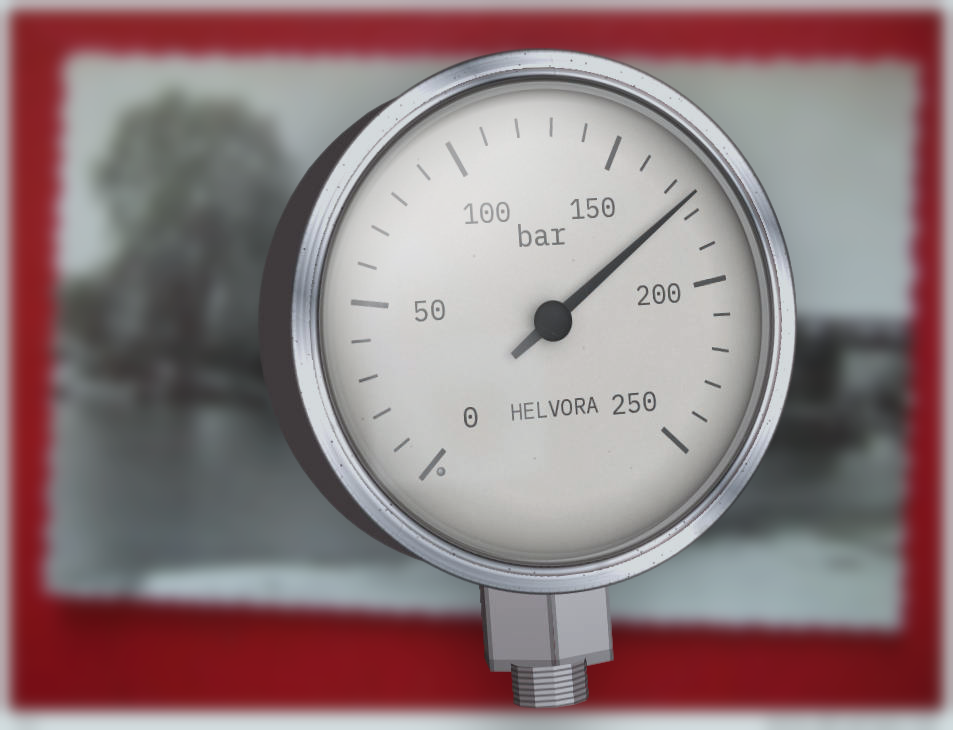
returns 175bar
